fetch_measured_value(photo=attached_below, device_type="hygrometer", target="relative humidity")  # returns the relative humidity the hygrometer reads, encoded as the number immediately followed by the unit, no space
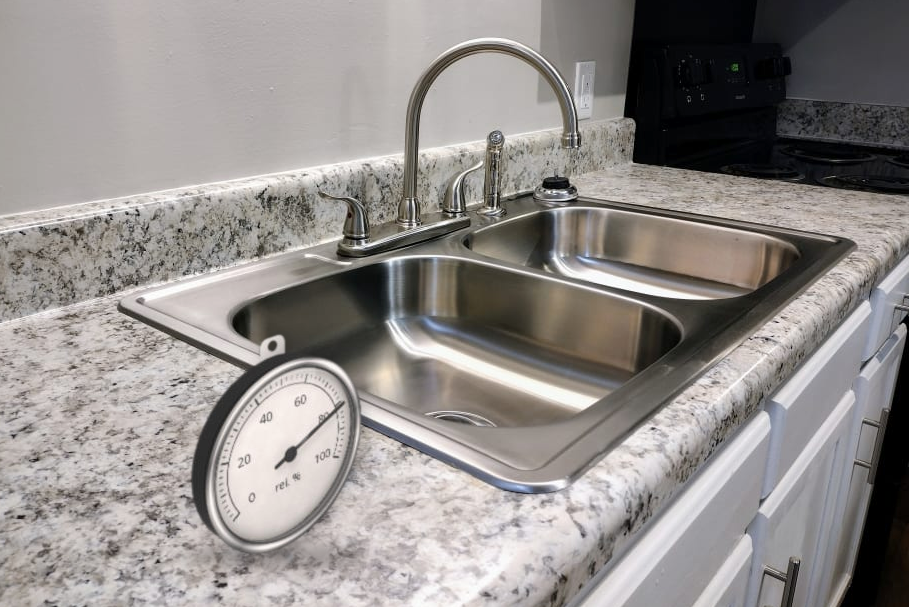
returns 80%
